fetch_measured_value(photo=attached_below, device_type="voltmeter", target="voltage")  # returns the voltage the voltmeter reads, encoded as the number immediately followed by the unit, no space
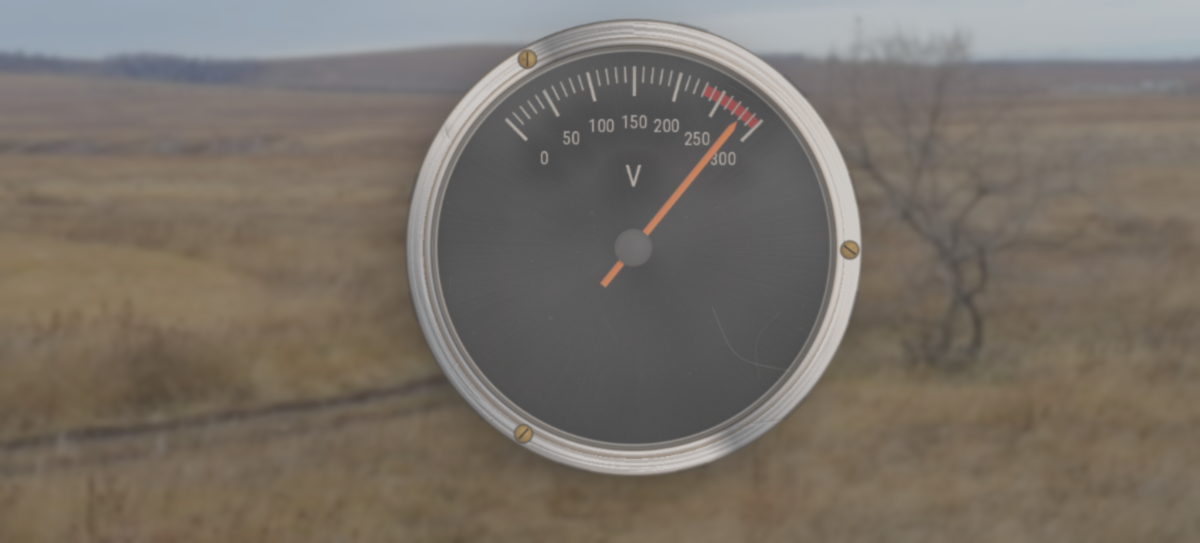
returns 280V
